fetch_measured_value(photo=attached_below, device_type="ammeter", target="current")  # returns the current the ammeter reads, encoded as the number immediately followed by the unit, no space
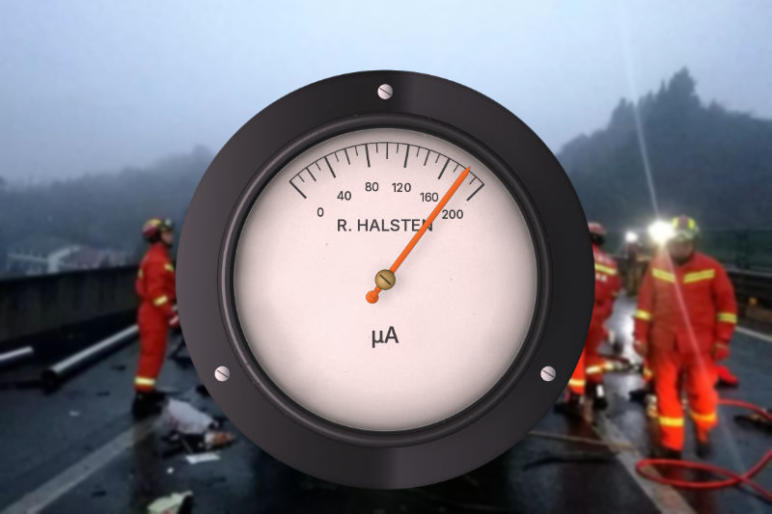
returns 180µA
